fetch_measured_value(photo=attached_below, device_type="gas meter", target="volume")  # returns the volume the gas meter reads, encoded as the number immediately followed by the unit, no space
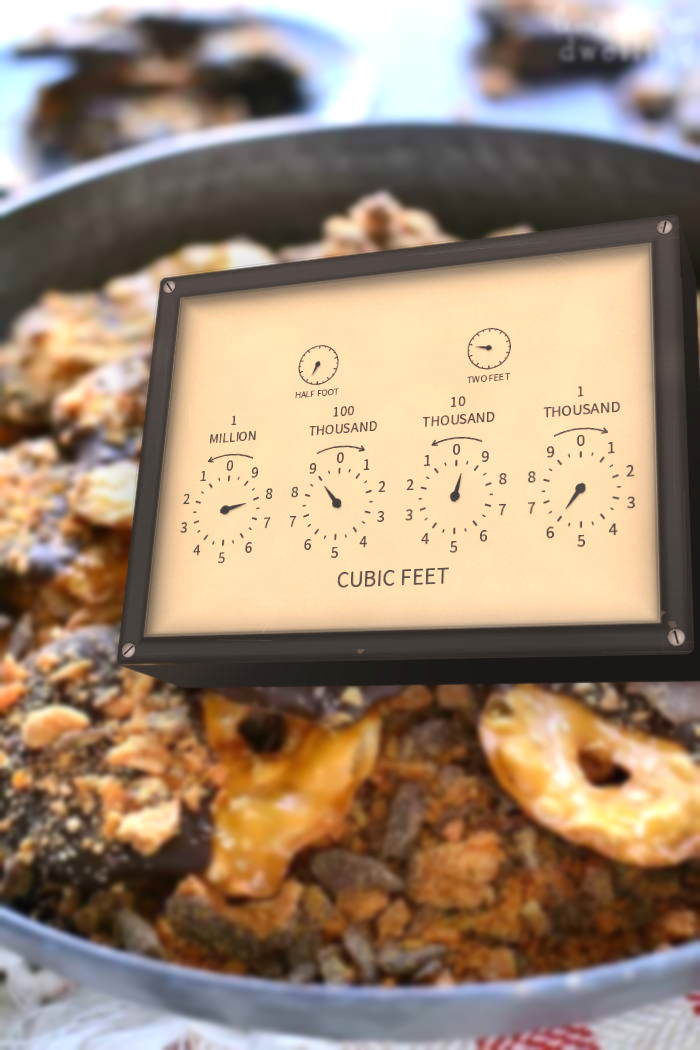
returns 789600ft³
